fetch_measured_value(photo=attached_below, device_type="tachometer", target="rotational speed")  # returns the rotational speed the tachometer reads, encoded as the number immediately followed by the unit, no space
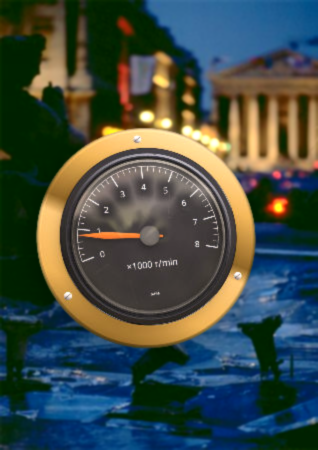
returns 800rpm
